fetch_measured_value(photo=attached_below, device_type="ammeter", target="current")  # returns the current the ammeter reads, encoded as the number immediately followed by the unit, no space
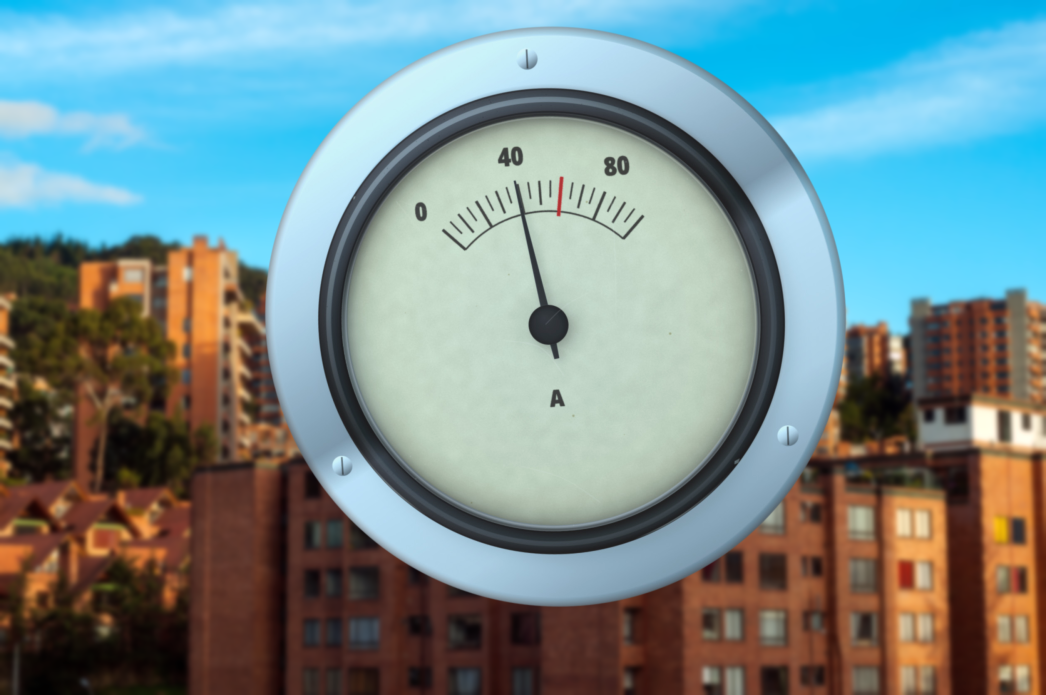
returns 40A
